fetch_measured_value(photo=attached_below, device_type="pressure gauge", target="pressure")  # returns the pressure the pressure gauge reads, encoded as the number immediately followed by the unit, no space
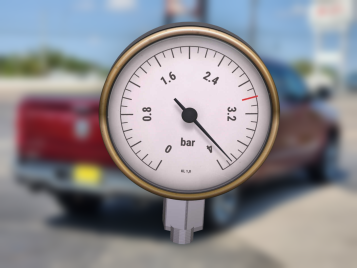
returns 3.85bar
